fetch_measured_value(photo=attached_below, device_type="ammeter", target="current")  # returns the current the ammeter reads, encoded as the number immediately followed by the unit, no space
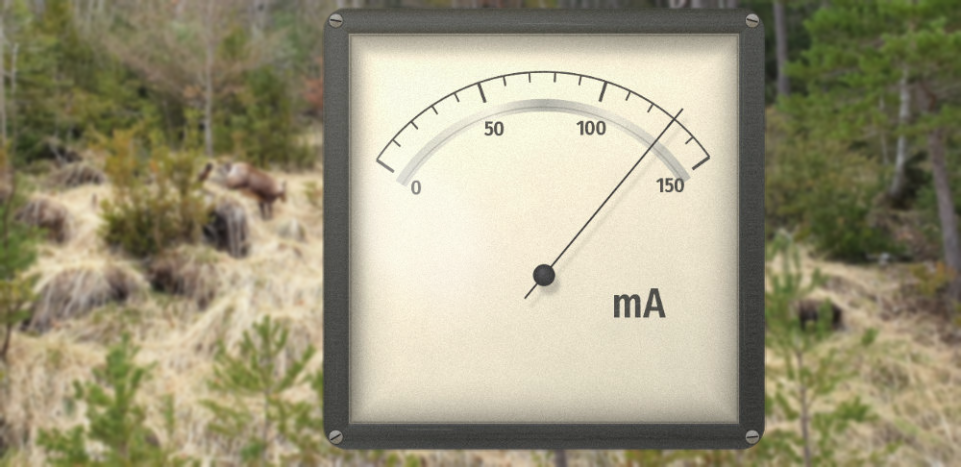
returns 130mA
